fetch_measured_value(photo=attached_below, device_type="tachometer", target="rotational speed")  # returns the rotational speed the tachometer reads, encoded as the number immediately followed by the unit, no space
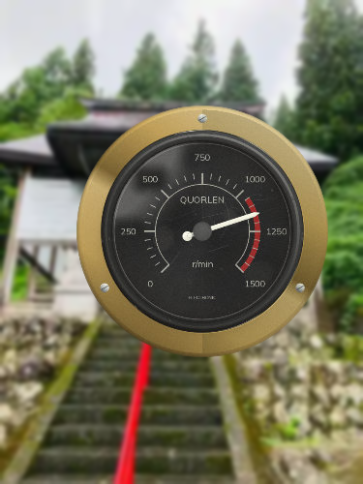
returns 1150rpm
